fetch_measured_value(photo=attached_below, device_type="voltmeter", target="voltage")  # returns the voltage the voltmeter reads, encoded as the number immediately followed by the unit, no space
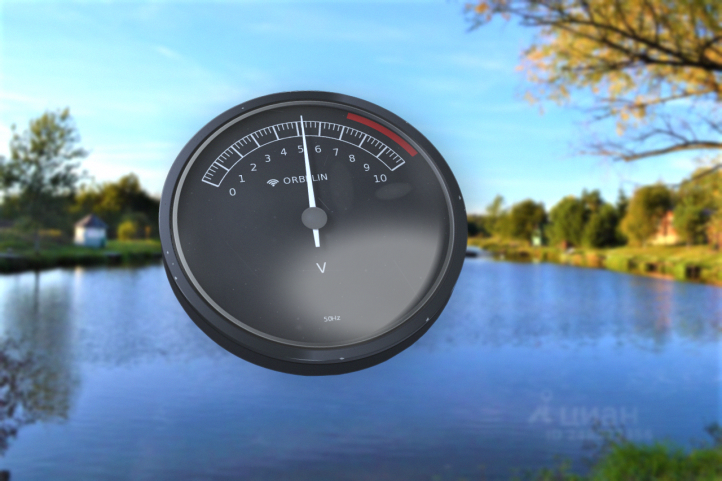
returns 5.2V
